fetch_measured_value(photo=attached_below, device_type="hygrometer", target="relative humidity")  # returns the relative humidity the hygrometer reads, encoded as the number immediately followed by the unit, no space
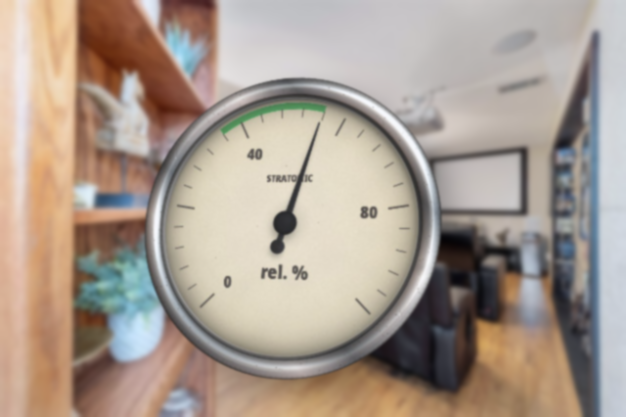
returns 56%
